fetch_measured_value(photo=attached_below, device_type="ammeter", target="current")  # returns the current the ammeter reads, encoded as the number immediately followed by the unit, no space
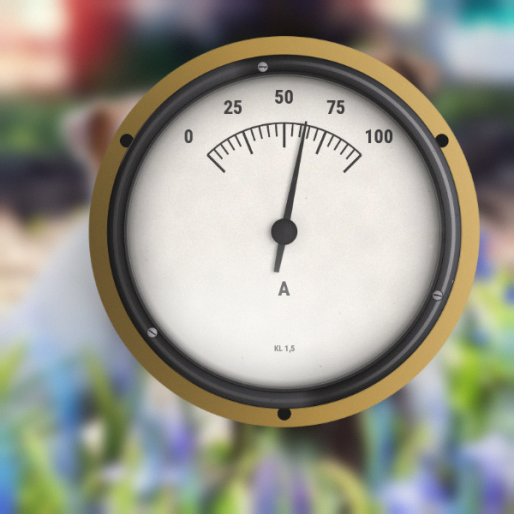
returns 62.5A
